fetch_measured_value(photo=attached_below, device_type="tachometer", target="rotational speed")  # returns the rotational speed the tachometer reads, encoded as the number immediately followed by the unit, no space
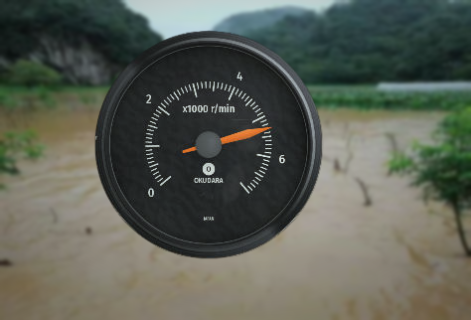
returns 5300rpm
